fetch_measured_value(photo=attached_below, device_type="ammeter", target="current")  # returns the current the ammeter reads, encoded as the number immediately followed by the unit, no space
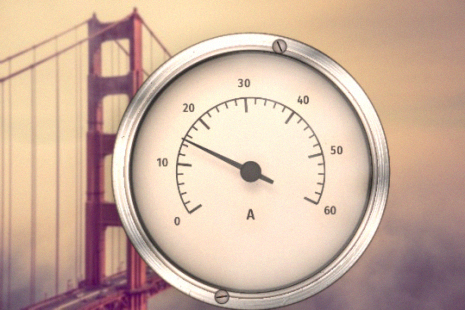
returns 15A
